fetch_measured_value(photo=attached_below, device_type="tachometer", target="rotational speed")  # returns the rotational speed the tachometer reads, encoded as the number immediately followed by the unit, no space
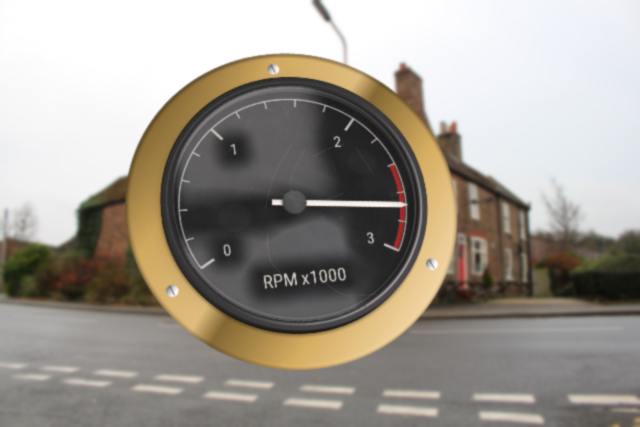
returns 2700rpm
